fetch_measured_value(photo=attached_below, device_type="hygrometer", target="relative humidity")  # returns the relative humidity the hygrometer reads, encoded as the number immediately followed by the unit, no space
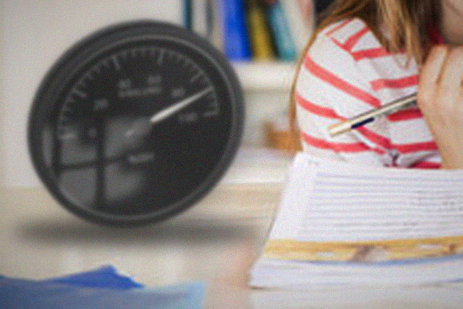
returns 88%
